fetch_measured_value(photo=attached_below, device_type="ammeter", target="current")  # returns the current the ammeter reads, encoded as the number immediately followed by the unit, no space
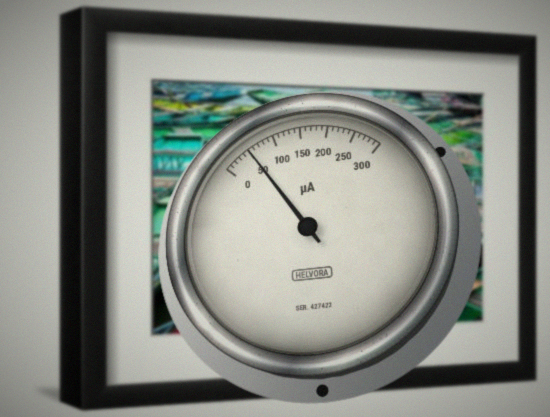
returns 50µA
